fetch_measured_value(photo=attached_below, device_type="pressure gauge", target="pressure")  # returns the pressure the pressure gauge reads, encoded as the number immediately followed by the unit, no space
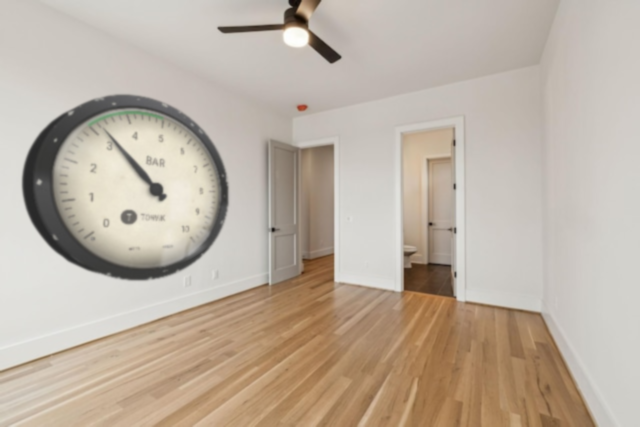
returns 3.2bar
